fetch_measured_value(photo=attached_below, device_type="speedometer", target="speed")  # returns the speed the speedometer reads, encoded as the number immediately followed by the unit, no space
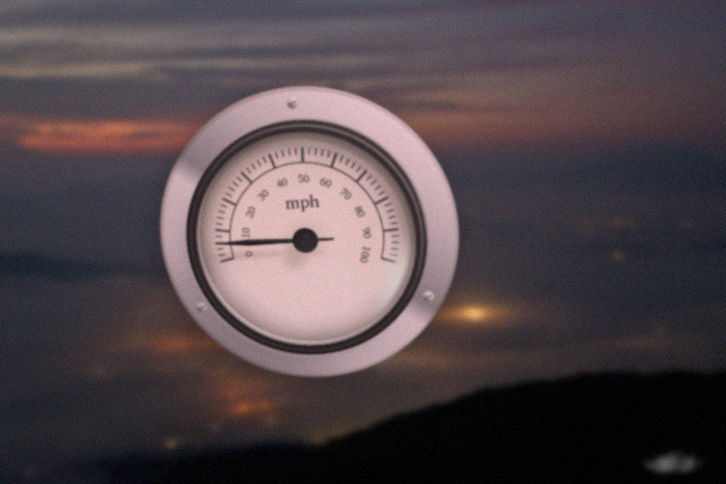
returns 6mph
